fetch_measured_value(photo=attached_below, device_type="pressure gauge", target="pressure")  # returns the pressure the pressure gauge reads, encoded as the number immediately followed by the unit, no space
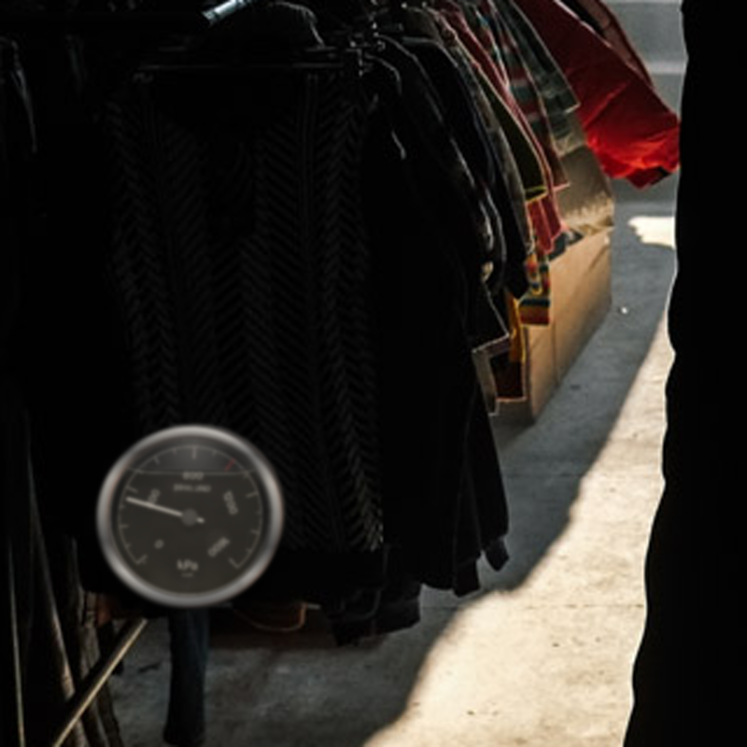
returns 350kPa
